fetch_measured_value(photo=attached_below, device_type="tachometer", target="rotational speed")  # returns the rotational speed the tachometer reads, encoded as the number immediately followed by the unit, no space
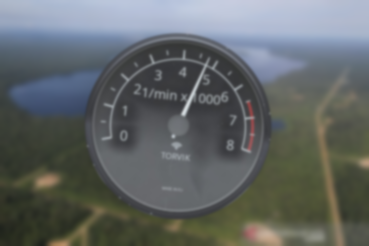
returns 4750rpm
